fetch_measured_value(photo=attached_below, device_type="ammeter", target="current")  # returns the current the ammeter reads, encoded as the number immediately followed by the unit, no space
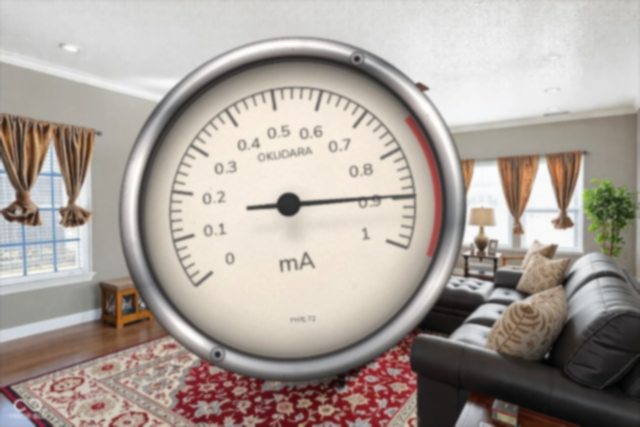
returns 0.9mA
